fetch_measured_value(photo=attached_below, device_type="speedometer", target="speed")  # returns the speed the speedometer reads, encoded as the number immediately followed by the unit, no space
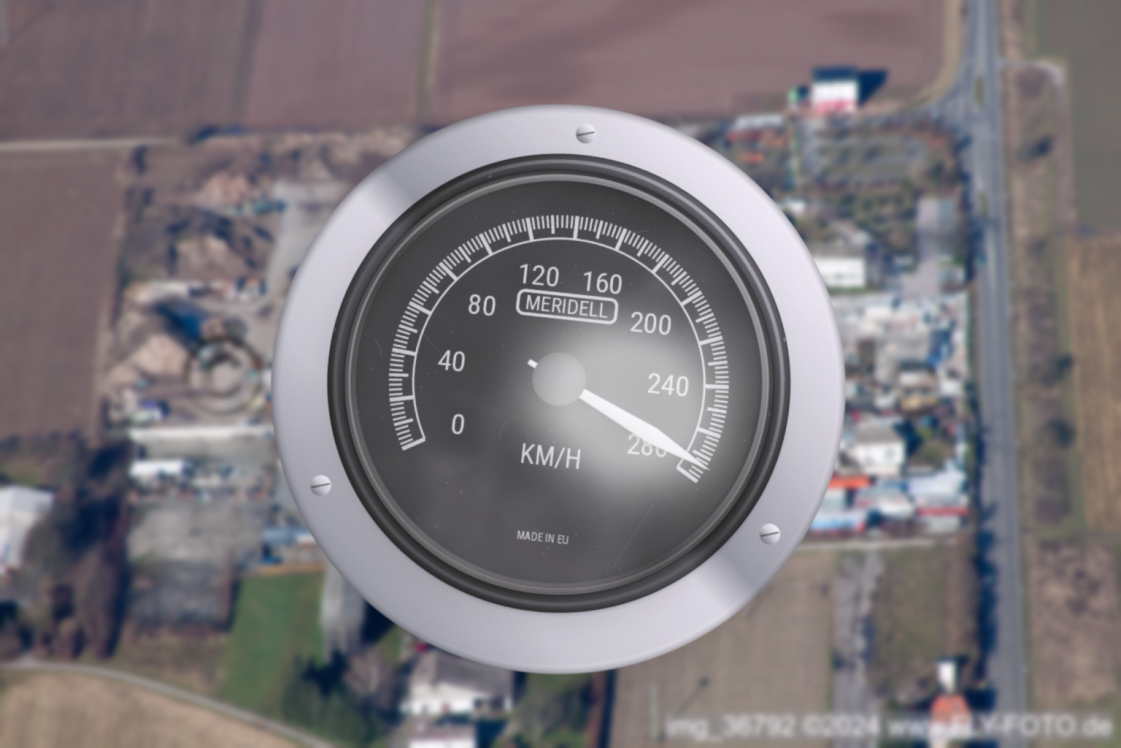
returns 274km/h
